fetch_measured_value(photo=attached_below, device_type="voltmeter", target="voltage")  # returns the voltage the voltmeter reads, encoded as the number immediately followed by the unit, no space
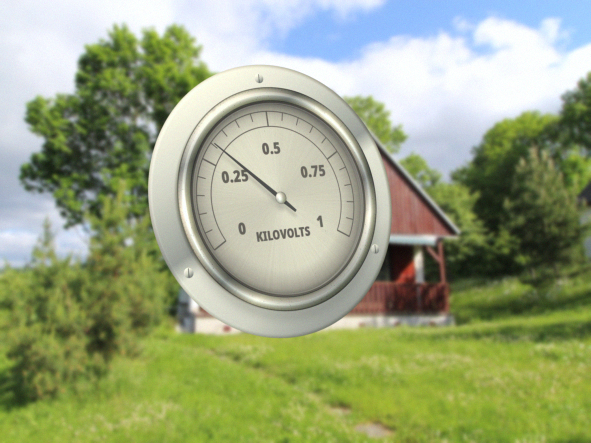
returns 0.3kV
